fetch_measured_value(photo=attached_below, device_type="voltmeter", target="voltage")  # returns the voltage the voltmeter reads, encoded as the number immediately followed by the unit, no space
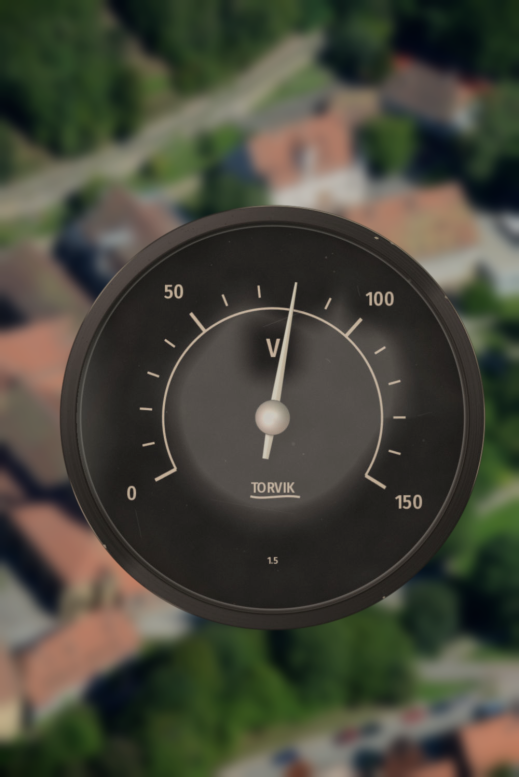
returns 80V
